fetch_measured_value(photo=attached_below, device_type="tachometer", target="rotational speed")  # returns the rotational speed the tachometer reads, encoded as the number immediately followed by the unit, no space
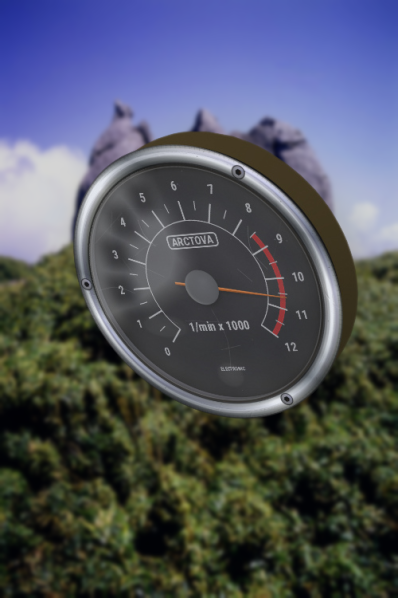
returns 10500rpm
